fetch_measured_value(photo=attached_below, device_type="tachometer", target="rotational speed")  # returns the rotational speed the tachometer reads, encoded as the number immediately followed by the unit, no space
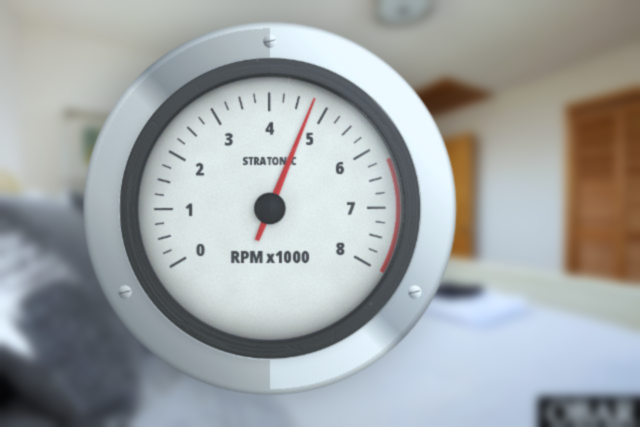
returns 4750rpm
